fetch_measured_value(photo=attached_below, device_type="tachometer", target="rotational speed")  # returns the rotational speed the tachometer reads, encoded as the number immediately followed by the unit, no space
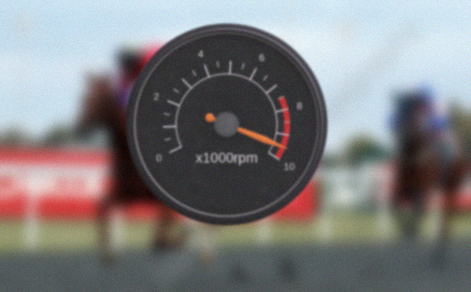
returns 9500rpm
